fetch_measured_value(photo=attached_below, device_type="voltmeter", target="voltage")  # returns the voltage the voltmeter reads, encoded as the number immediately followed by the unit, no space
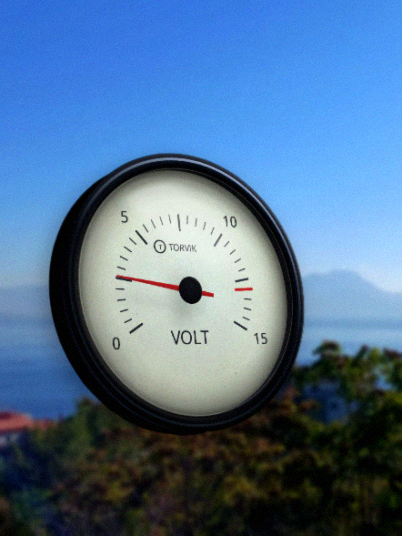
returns 2.5V
